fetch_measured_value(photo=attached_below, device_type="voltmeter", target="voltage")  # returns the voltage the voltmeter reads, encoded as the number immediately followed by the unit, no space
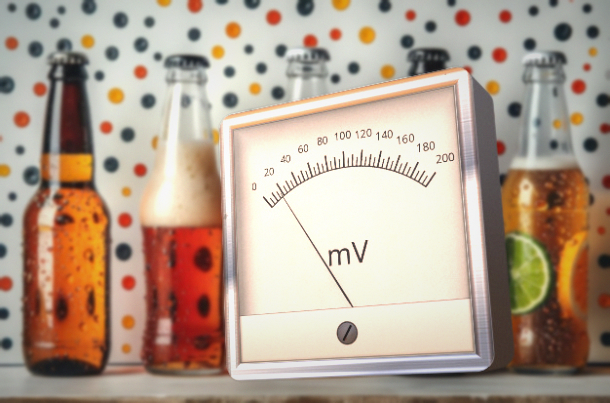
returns 20mV
